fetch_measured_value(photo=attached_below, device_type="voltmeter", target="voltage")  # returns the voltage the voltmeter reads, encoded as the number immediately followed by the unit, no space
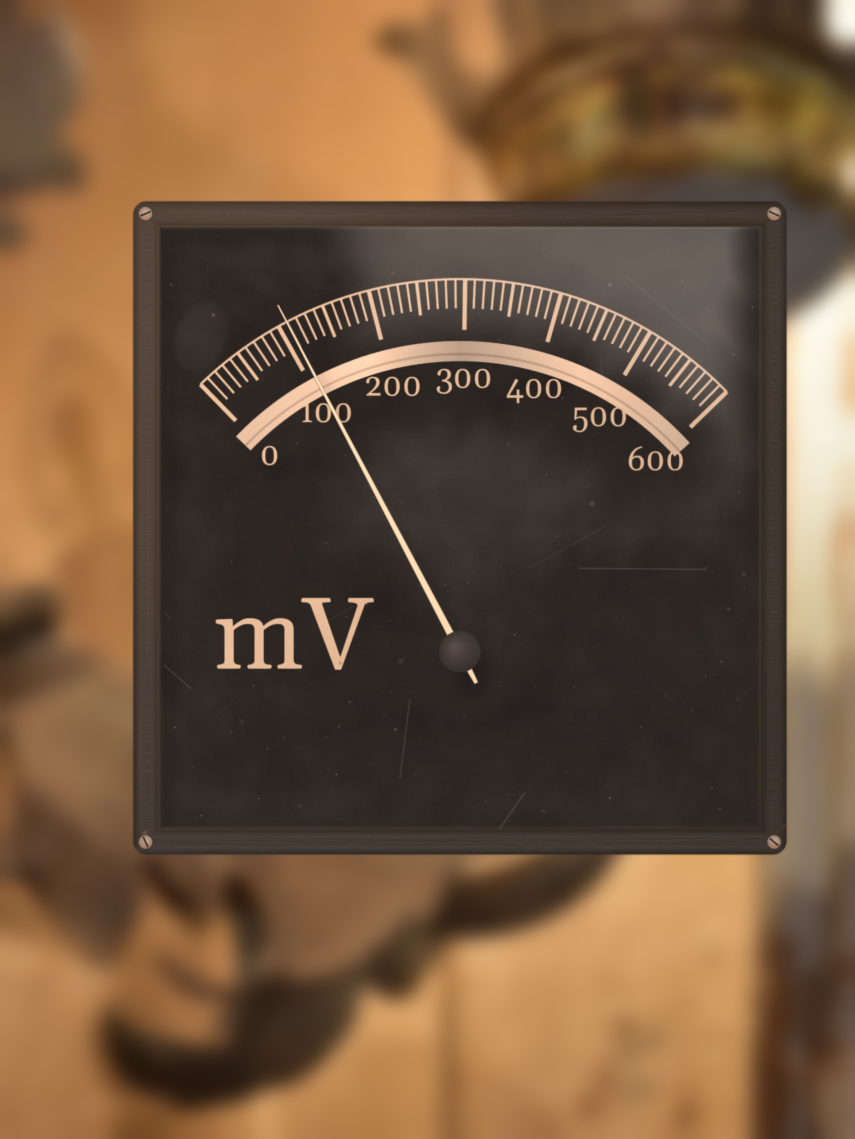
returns 110mV
